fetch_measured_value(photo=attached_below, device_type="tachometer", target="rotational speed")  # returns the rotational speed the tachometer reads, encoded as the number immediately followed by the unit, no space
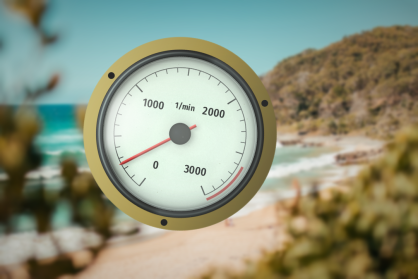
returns 250rpm
